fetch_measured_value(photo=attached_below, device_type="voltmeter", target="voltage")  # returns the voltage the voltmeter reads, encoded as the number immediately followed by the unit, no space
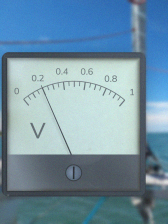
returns 0.2V
